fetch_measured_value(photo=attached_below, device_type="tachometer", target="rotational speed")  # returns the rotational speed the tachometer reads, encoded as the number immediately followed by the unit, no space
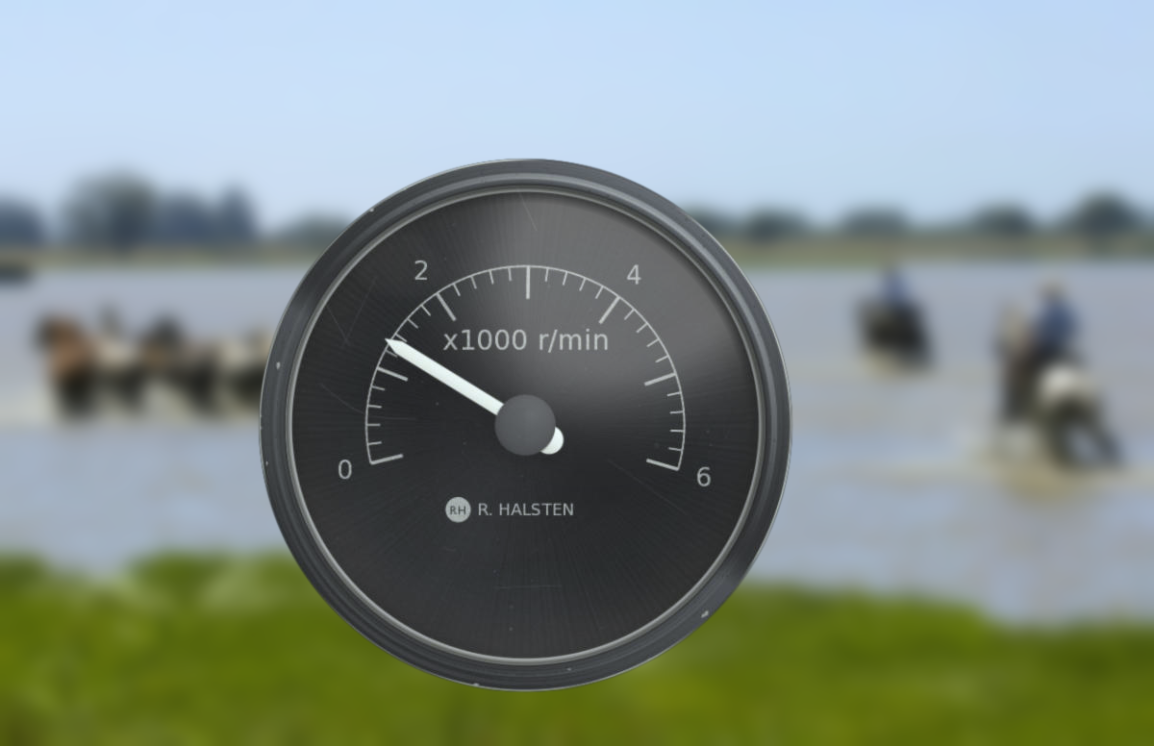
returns 1300rpm
